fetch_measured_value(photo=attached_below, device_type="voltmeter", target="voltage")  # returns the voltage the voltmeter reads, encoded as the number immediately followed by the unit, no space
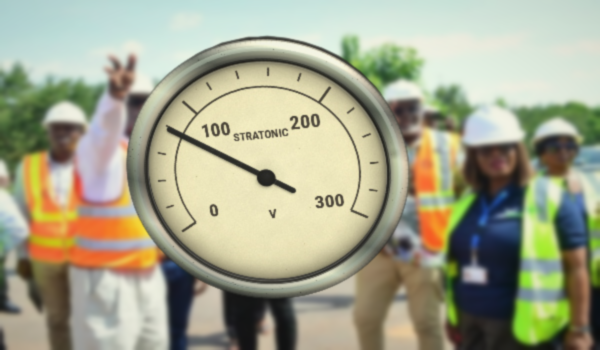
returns 80V
